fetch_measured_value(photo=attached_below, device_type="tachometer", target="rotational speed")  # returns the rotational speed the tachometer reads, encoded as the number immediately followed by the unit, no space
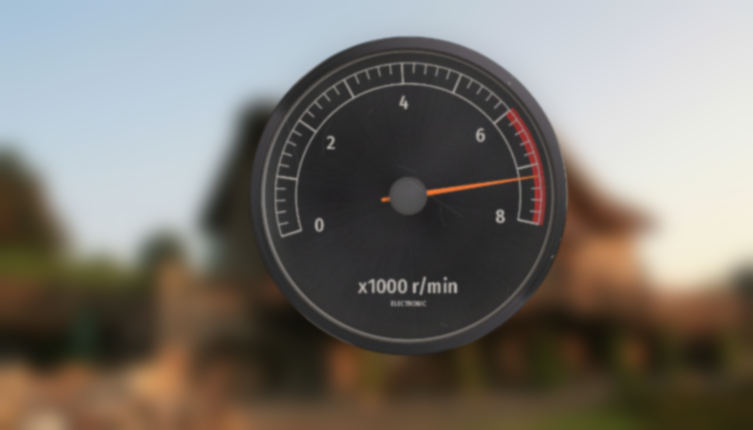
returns 7200rpm
